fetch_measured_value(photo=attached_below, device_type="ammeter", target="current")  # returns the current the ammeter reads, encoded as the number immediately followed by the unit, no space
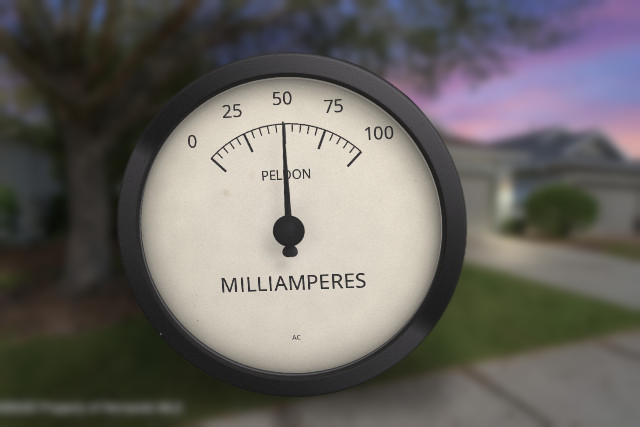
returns 50mA
